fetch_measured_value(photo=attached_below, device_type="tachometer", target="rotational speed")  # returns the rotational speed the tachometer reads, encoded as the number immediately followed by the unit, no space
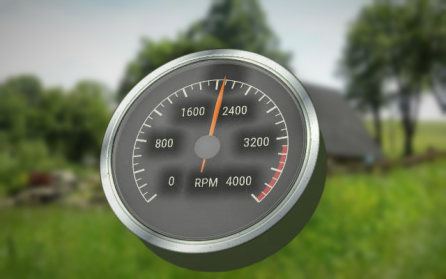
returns 2100rpm
